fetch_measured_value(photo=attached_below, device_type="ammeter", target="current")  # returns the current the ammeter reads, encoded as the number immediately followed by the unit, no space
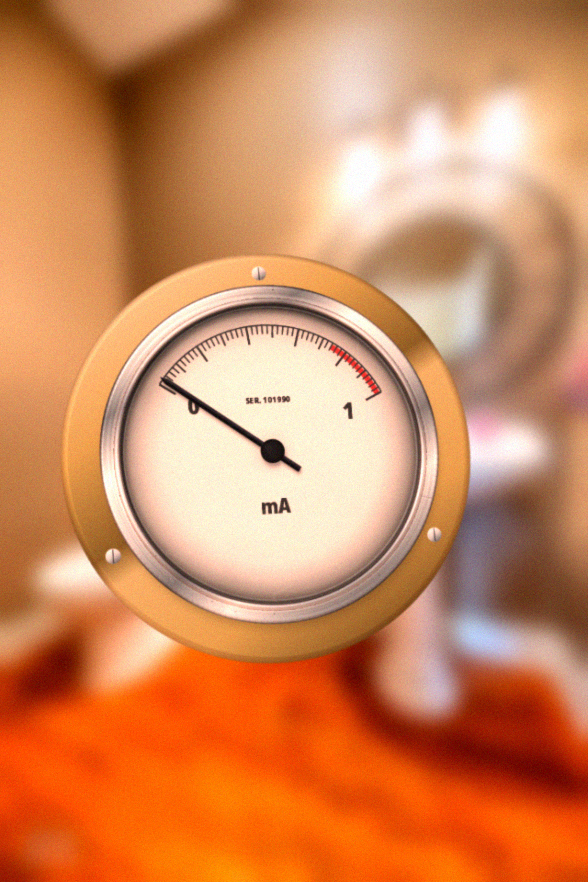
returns 0.02mA
